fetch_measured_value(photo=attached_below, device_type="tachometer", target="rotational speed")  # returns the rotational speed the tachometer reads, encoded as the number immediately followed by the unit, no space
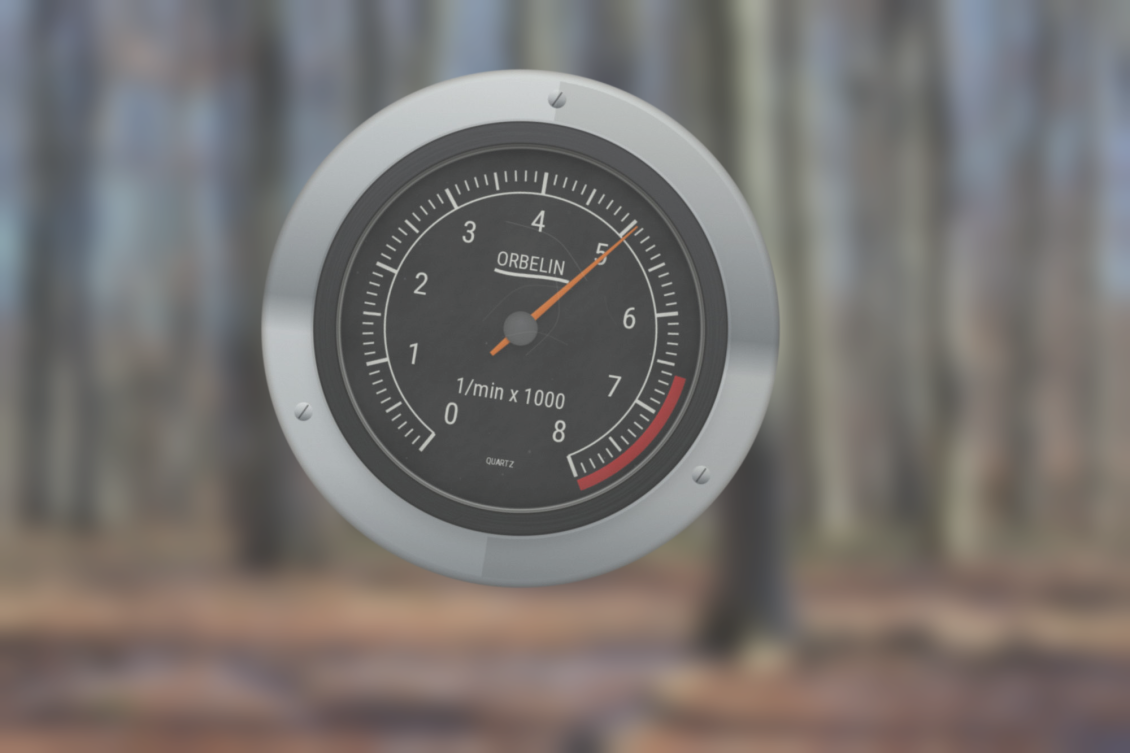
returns 5050rpm
